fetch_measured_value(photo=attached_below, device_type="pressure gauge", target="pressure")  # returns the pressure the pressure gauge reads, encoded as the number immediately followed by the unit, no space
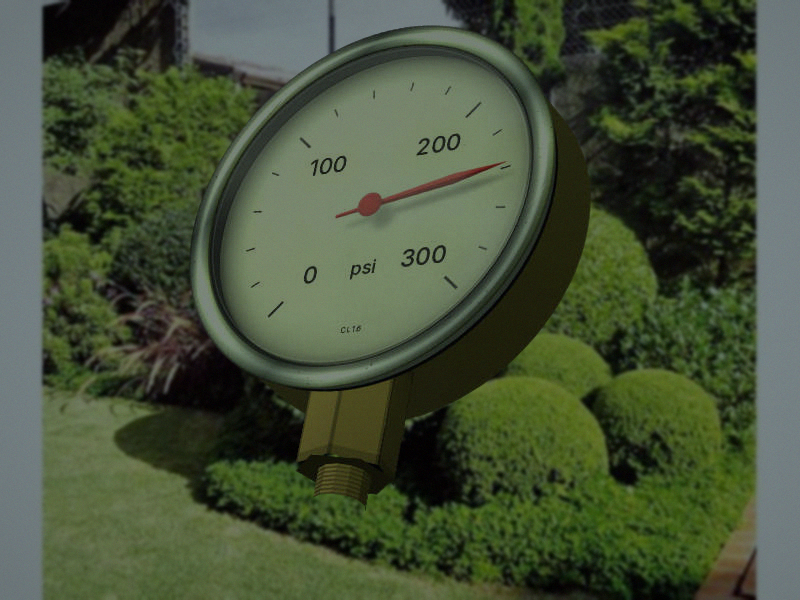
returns 240psi
